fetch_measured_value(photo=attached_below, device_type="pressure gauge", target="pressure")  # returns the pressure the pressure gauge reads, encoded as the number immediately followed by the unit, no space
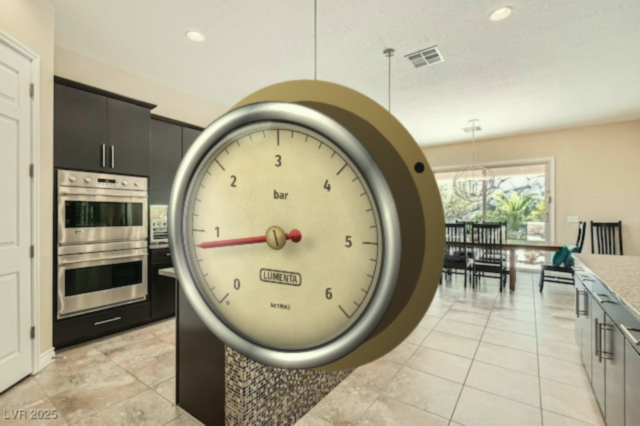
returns 0.8bar
